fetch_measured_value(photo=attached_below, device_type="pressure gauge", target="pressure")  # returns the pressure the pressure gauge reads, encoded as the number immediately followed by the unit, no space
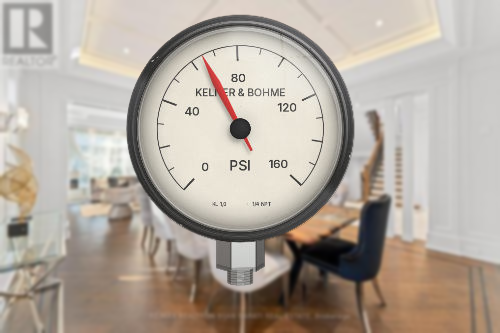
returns 65psi
